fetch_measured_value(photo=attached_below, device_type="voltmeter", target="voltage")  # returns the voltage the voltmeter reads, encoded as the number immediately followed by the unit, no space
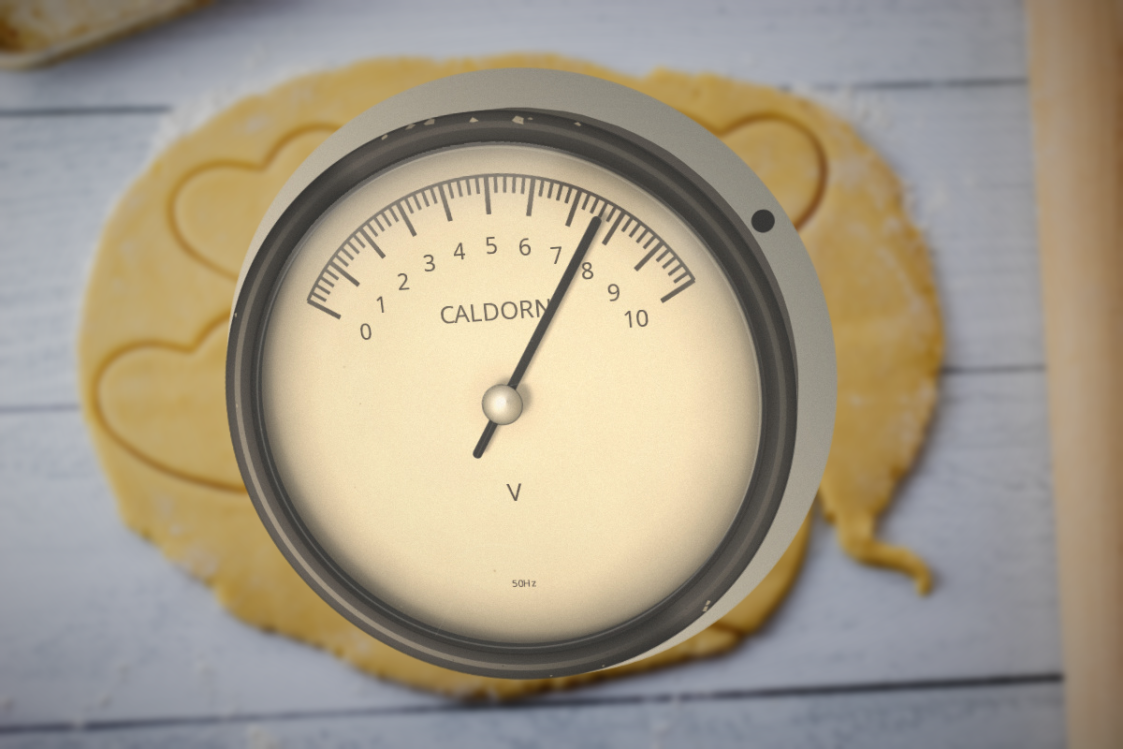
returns 7.6V
